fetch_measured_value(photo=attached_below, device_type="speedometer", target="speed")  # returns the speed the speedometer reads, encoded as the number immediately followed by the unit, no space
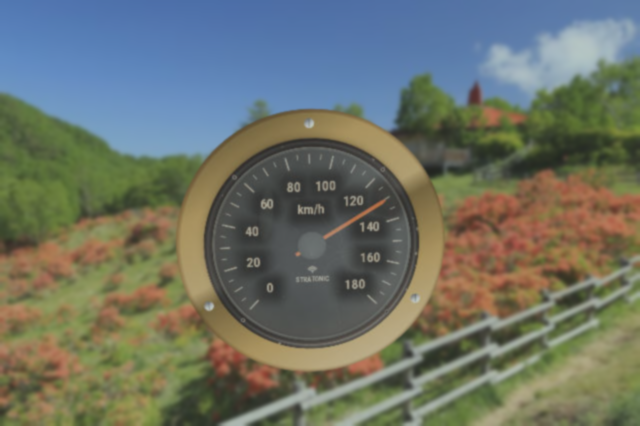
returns 130km/h
